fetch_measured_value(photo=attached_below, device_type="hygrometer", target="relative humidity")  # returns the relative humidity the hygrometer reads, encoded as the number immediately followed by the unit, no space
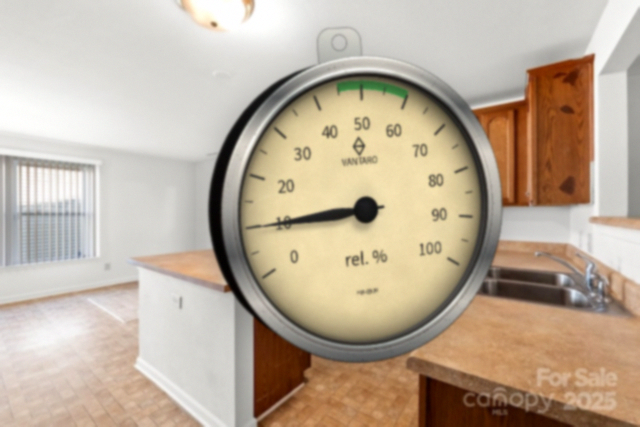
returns 10%
